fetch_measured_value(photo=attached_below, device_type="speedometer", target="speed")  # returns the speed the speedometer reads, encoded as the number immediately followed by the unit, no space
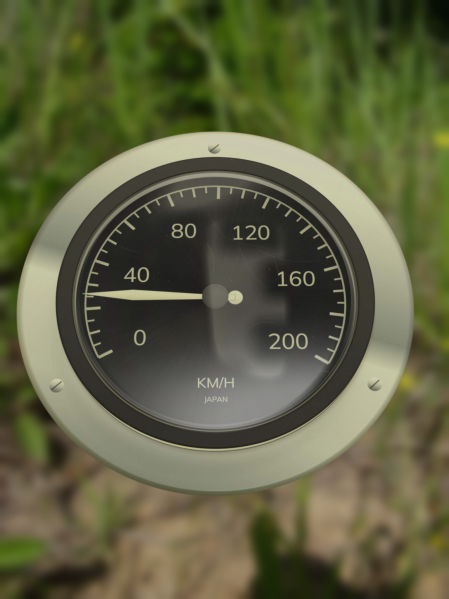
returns 25km/h
